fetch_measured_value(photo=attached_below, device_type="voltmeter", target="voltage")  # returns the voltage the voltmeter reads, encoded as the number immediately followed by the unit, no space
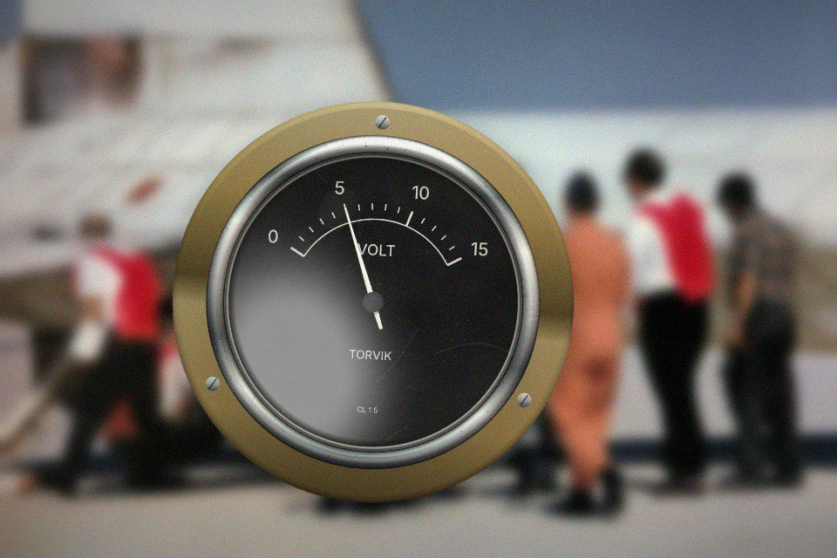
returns 5V
